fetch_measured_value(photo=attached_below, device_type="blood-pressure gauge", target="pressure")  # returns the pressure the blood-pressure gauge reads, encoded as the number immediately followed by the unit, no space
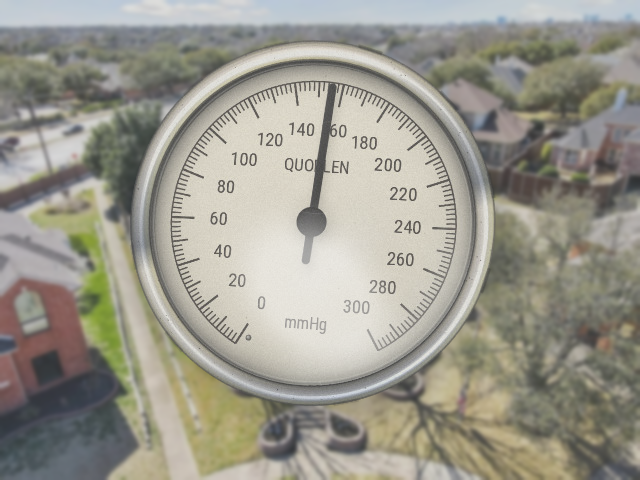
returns 156mmHg
